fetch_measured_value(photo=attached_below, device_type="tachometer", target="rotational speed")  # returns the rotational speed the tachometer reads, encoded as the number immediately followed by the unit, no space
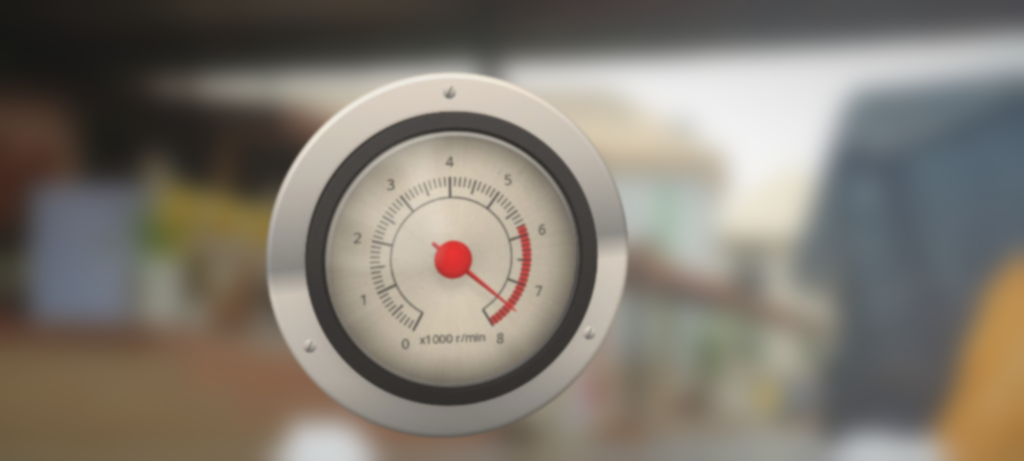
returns 7500rpm
